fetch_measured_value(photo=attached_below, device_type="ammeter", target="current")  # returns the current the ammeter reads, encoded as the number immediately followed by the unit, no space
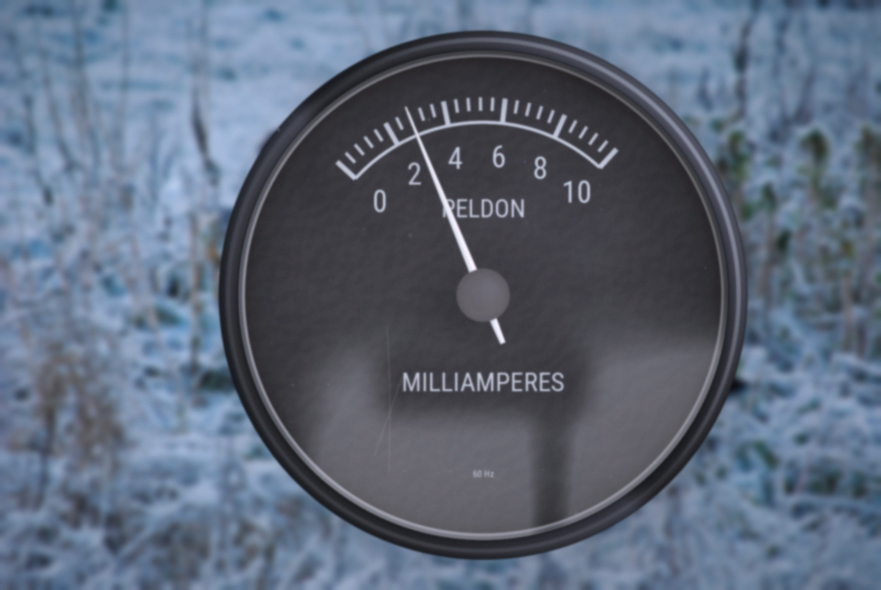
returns 2.8mA
